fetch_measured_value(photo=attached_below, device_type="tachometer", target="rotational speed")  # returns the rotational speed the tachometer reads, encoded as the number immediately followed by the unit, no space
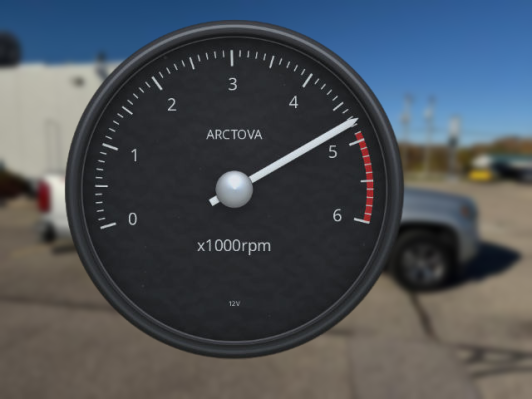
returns 4750rpm
